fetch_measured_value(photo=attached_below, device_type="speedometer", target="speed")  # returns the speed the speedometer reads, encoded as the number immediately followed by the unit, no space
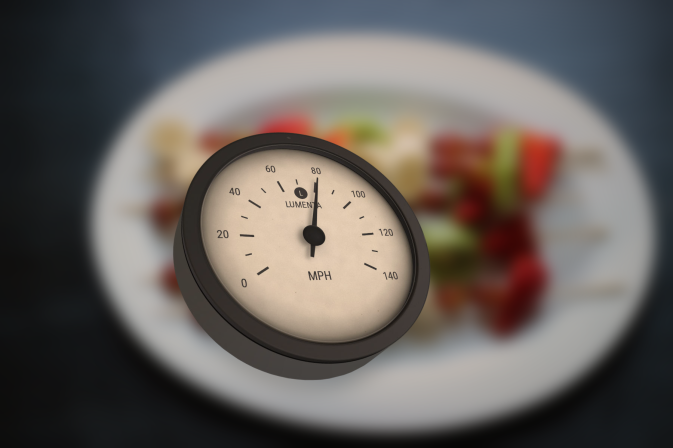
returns 80mph
